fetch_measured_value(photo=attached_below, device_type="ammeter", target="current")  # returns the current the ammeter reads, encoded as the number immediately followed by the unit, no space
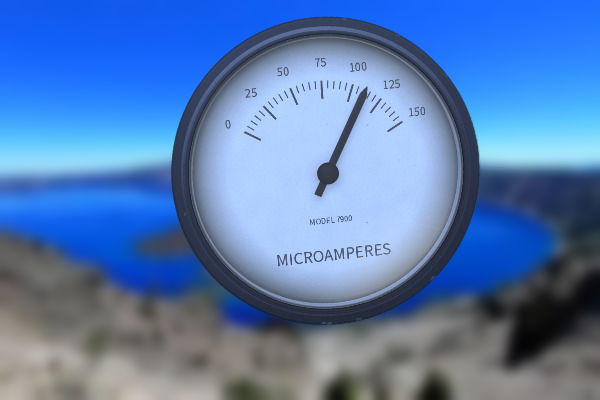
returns 110µA
